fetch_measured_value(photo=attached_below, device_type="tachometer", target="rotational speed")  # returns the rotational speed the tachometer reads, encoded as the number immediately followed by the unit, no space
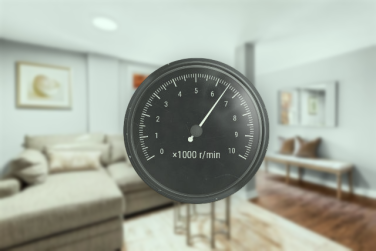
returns 6500rpm
